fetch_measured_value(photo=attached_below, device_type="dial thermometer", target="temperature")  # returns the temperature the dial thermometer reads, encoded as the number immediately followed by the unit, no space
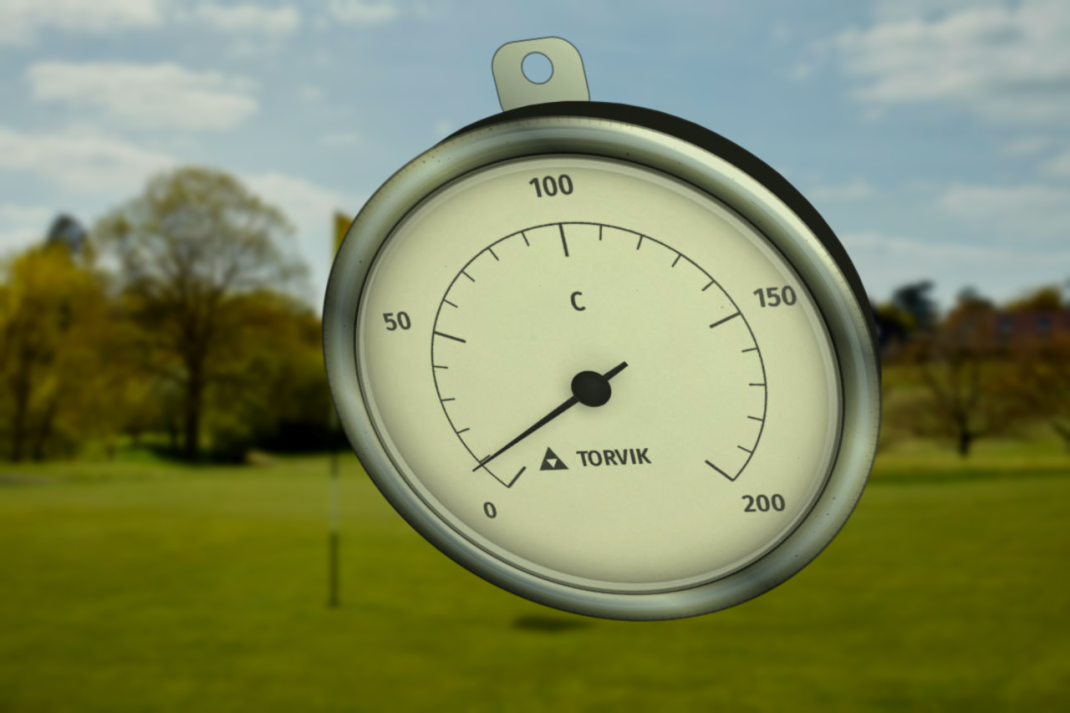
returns 10°C
